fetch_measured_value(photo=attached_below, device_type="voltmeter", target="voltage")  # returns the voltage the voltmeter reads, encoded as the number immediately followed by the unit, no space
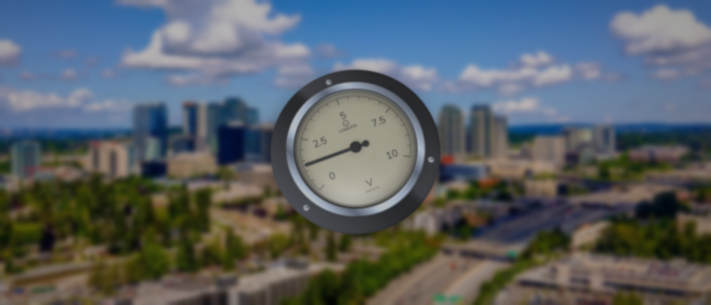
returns 1.25V
